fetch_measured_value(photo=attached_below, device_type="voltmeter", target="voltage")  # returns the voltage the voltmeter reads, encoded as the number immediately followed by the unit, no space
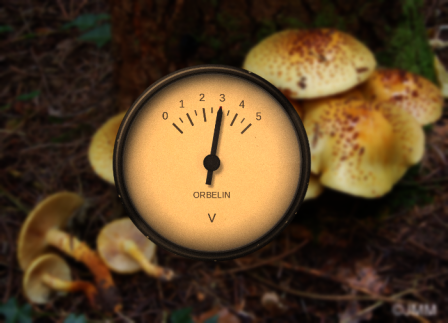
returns 3V
